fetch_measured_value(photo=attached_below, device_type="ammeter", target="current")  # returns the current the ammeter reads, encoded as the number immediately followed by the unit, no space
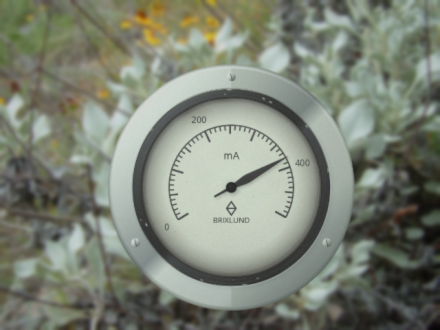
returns 380mA
